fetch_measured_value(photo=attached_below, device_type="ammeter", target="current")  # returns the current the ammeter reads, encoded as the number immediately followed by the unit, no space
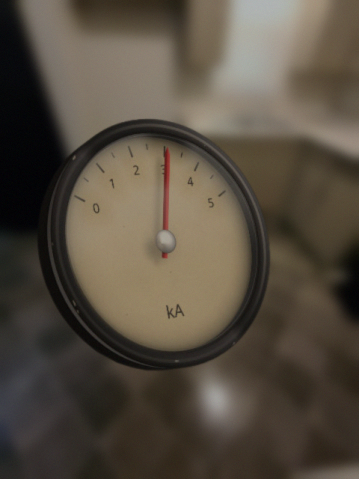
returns 3kA
